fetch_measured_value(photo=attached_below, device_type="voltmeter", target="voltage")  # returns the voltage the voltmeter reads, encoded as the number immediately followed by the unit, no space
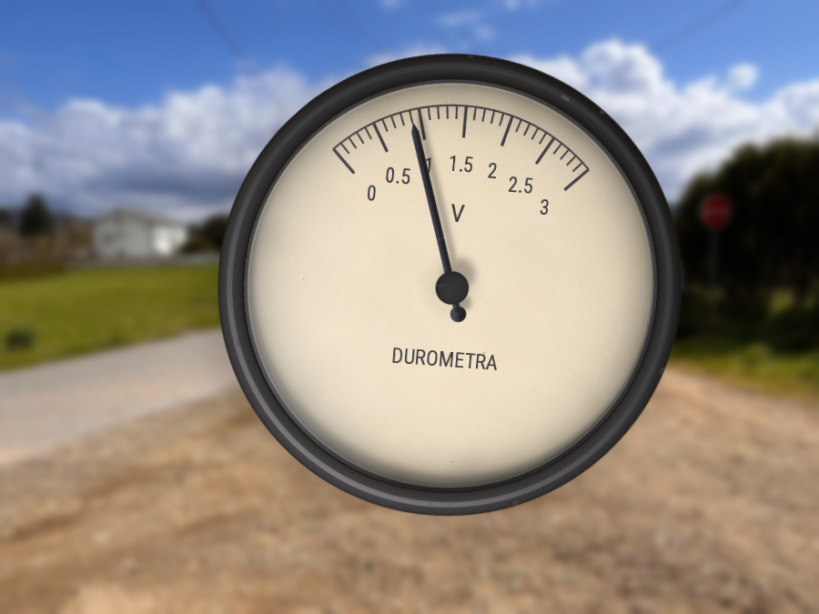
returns 0.9V
